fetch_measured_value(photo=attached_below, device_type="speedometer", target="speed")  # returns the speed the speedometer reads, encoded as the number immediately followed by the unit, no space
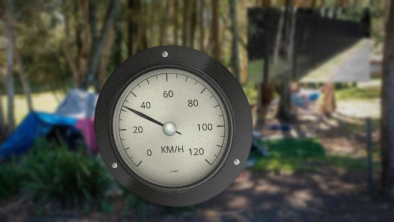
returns 32.5km/h
